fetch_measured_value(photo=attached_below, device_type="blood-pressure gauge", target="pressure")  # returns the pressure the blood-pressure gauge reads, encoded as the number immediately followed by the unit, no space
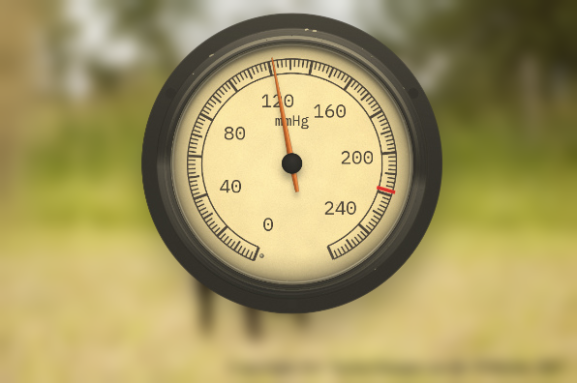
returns 122mmHg
